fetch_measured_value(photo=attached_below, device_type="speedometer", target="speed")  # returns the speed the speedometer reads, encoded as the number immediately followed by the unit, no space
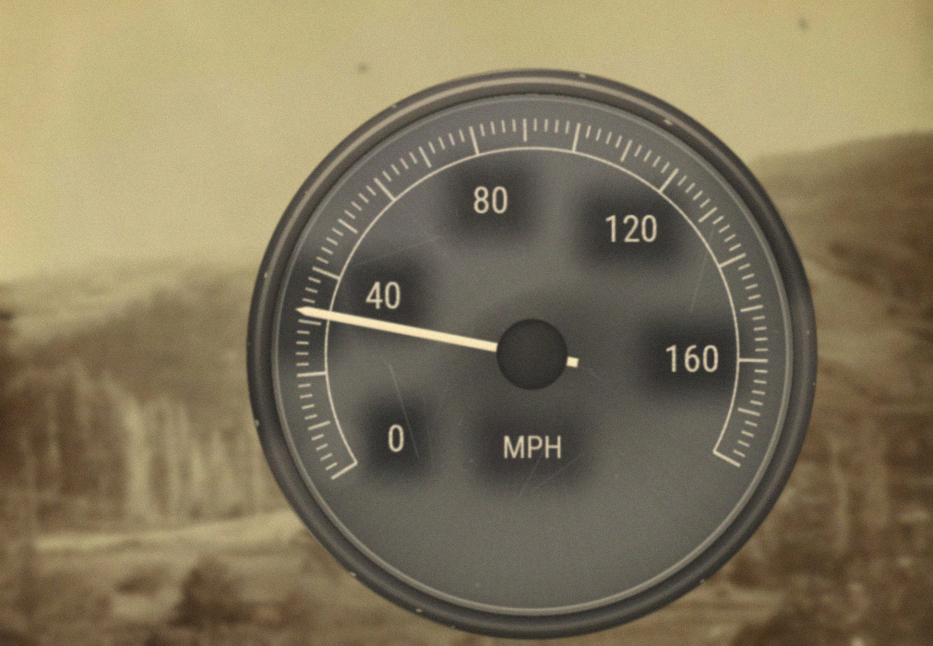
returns 32mph
